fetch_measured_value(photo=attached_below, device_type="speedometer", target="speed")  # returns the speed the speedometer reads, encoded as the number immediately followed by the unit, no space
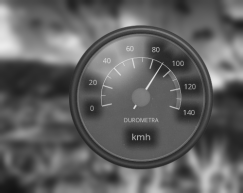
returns 90km/h
